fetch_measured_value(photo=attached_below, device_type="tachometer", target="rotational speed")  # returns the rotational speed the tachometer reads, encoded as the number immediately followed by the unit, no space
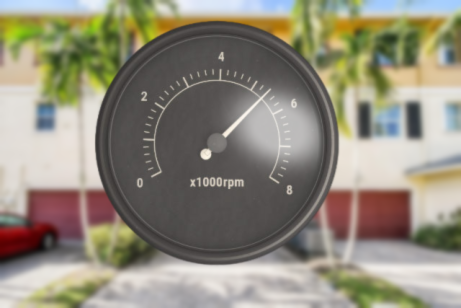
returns 5400rpm
